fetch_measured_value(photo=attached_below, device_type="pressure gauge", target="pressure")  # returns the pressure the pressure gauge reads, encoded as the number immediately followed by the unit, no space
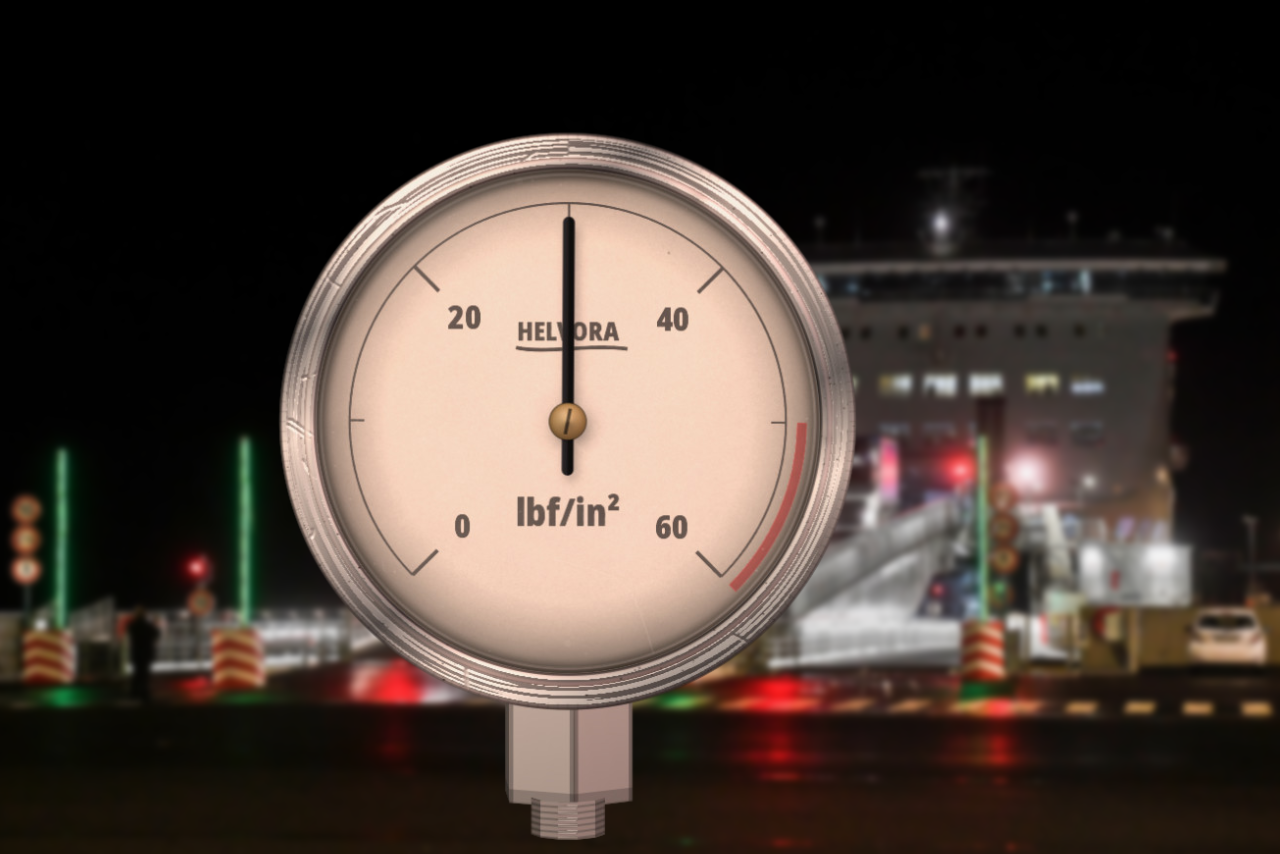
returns 30psi
